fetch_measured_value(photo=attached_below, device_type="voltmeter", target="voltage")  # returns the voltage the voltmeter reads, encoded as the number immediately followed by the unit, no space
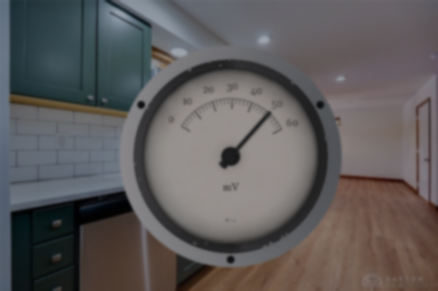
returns 50mV
